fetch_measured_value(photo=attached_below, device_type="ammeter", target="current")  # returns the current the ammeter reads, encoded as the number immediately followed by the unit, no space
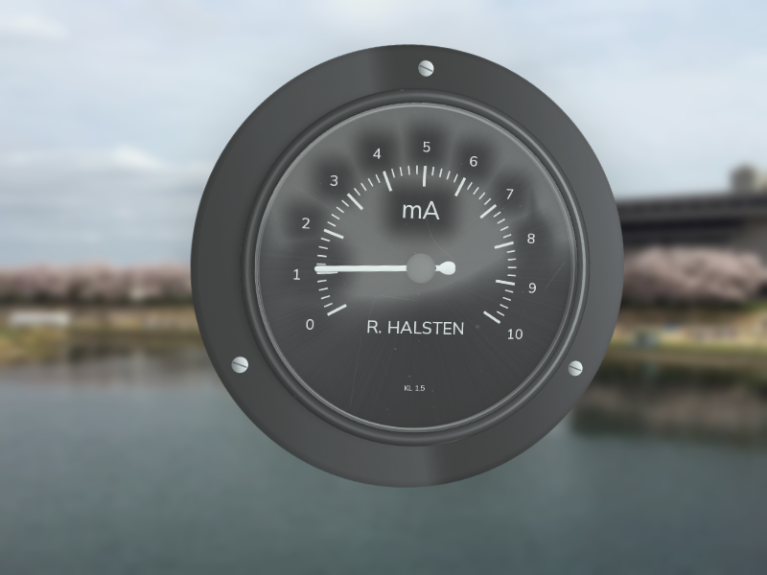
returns 1.1mA
